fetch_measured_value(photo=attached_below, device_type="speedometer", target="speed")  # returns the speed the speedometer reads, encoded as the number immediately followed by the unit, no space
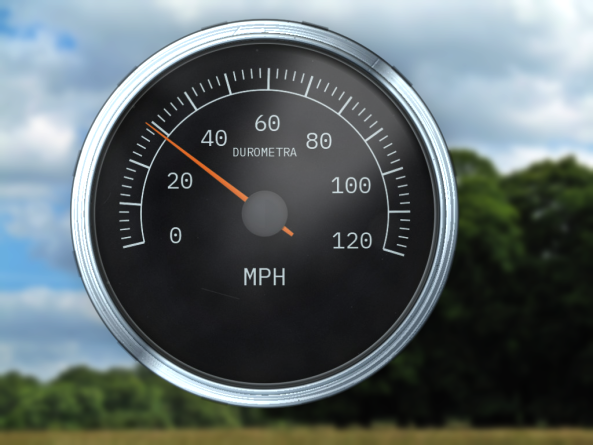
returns 29mph
